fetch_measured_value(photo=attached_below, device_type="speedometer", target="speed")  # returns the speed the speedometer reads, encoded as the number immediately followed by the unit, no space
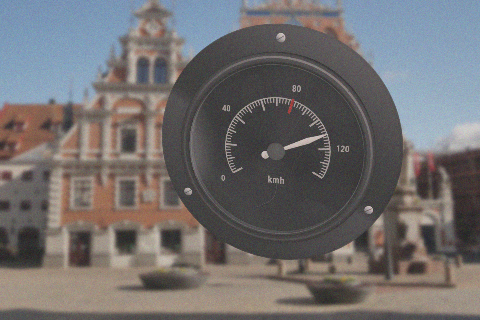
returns 110km/h
